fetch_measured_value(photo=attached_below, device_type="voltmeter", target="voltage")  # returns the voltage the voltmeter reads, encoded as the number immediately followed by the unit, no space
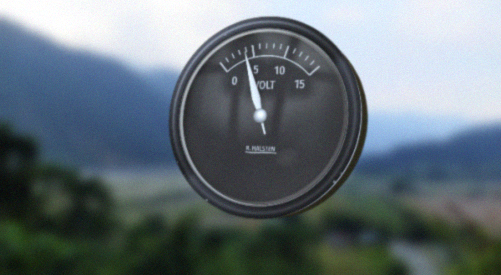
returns 4V
